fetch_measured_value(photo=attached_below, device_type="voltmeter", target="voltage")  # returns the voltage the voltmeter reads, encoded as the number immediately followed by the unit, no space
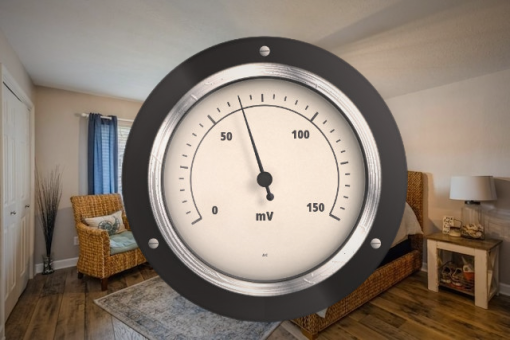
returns 65mV
